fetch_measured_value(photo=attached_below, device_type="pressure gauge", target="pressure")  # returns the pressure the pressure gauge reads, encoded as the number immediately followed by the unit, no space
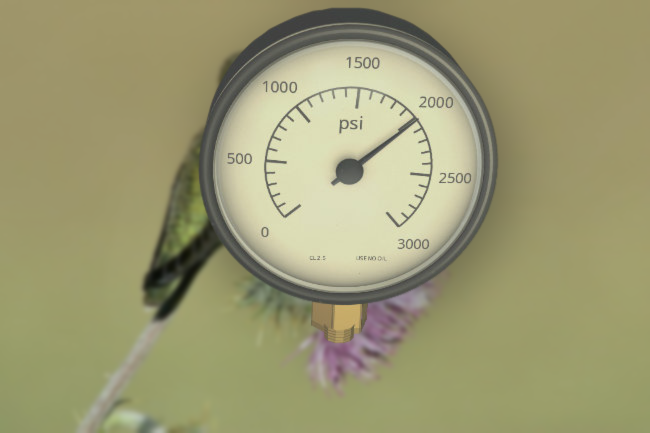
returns 2000psi
